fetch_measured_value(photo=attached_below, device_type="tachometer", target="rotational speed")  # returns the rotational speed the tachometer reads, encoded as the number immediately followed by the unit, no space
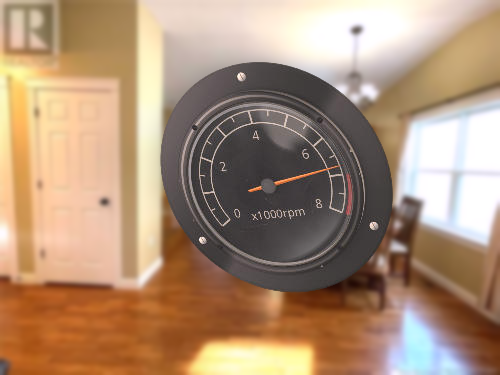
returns 6750rpm
